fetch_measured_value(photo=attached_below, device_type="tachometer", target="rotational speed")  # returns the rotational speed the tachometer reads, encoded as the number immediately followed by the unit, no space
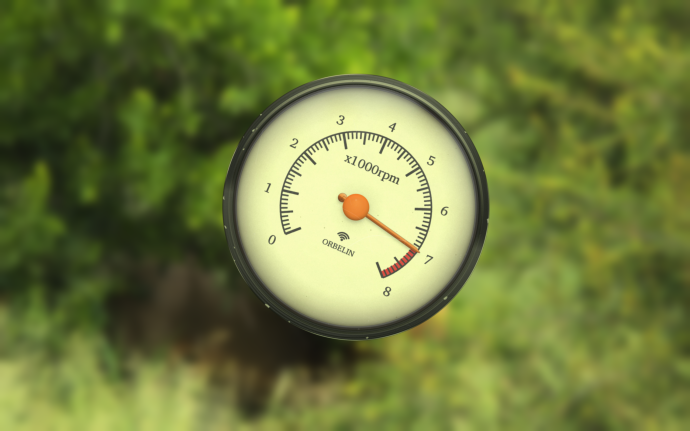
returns 7000rpm
